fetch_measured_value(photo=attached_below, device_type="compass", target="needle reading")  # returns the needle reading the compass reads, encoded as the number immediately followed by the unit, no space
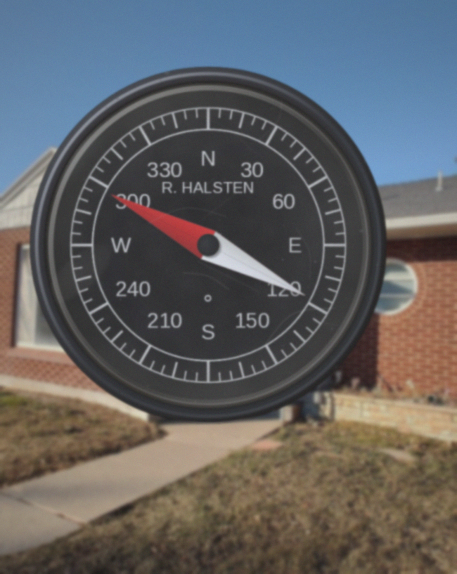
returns 297.5°
